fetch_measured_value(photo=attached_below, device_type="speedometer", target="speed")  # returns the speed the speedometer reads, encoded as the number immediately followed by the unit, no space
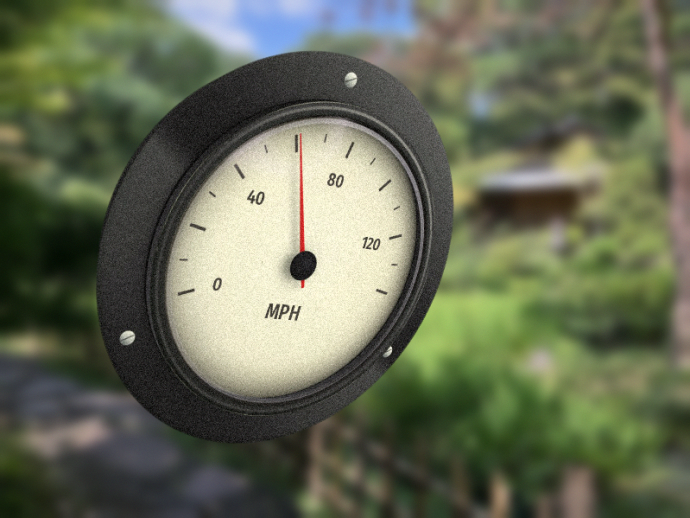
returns 60mph
